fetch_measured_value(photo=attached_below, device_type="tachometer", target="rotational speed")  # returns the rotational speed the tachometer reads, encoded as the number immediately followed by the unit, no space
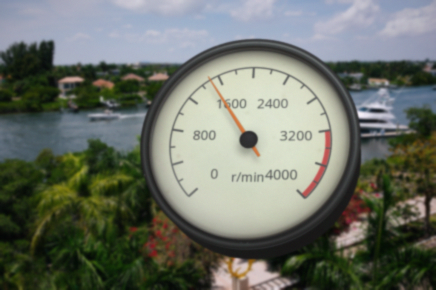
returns 1500rpm
